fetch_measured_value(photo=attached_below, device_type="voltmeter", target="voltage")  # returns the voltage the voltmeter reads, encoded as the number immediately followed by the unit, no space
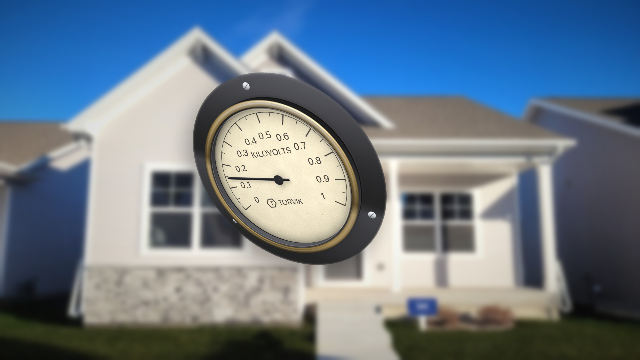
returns 0.15kV
